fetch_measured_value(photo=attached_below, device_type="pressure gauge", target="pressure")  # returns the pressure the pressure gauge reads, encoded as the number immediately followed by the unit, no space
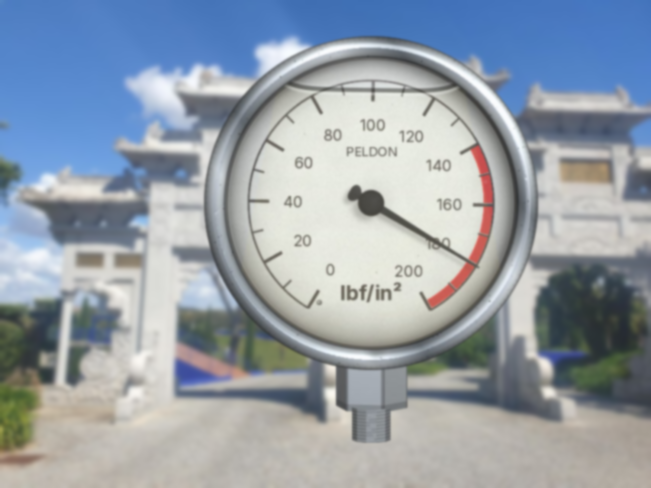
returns 180psi
